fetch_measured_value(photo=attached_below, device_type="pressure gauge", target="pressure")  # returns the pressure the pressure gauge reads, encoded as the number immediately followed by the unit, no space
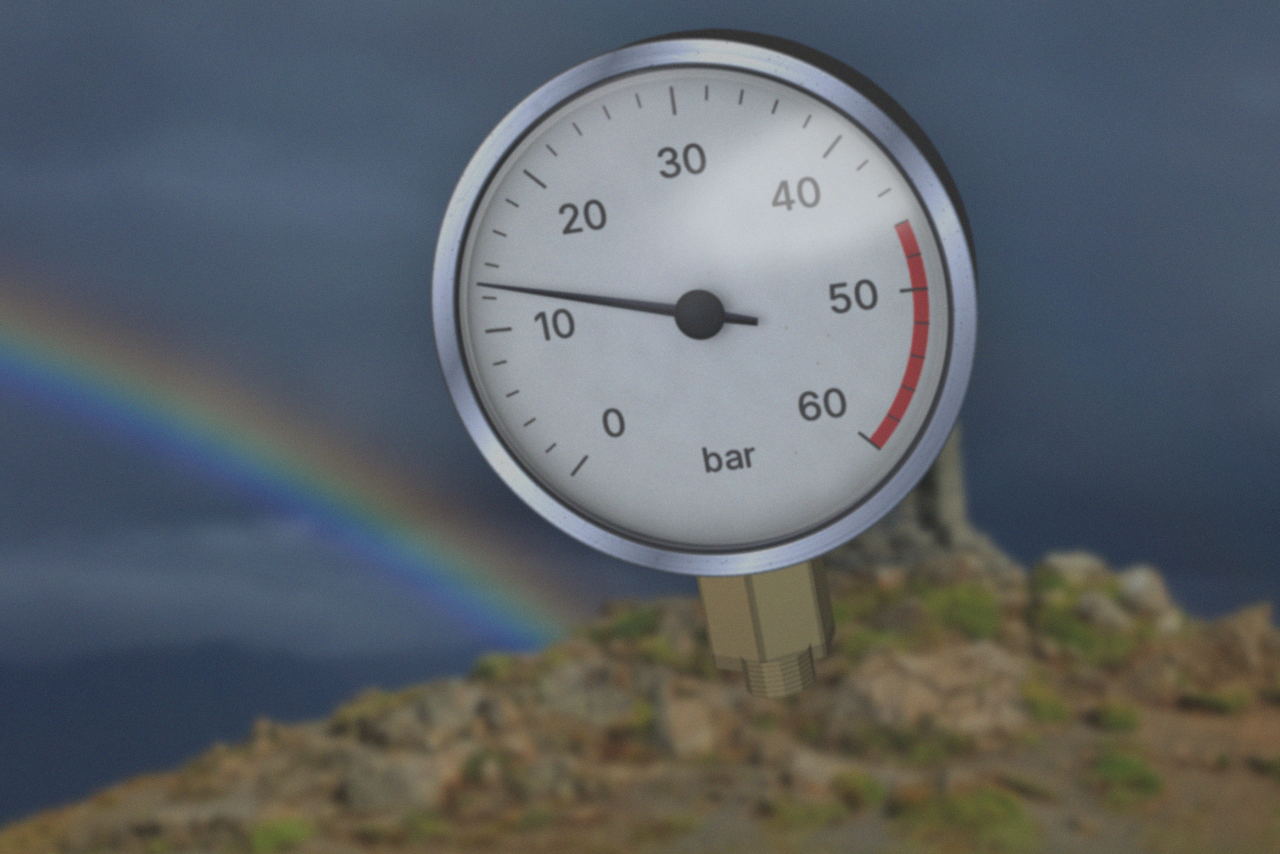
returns 13bar
